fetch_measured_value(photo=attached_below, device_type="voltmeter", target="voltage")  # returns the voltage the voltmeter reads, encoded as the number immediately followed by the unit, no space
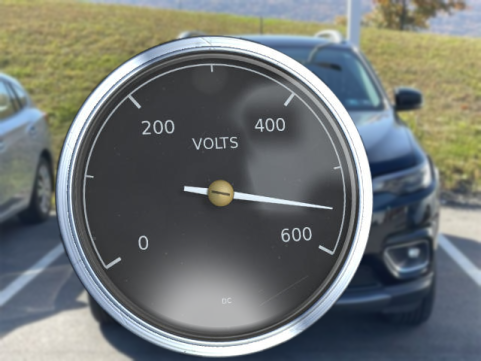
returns 550V
